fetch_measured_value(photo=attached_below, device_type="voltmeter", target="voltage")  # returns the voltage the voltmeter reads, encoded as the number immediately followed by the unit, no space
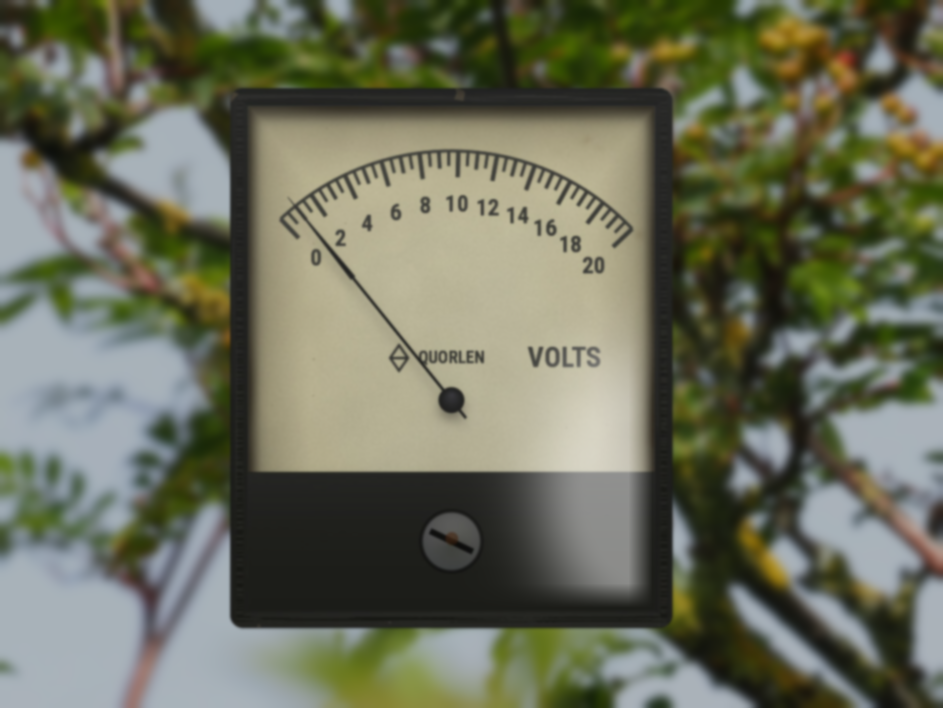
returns 1V
